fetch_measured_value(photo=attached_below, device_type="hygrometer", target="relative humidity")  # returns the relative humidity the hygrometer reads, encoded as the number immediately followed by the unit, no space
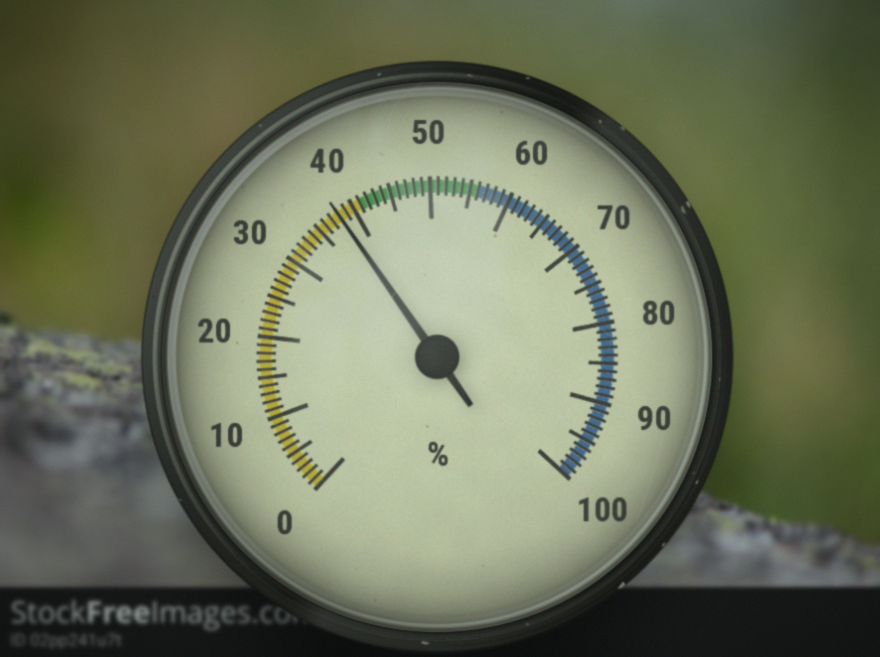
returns 38%
